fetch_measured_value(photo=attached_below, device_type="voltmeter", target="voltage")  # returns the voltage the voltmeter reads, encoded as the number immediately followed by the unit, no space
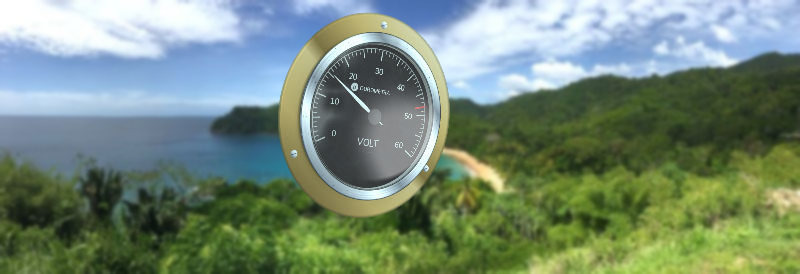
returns 15V
